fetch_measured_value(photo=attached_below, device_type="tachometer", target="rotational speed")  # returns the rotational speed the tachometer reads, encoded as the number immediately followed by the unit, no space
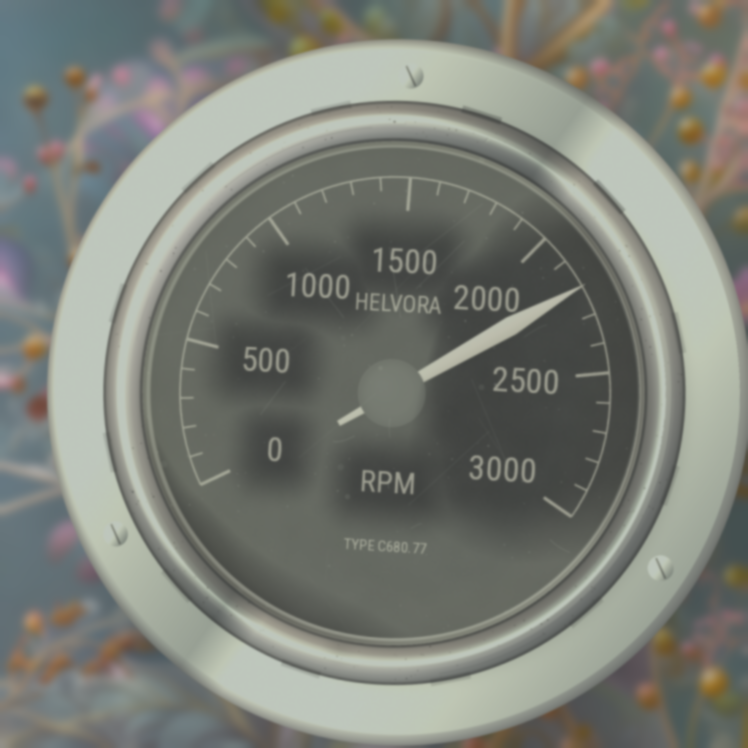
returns 2200rpm
